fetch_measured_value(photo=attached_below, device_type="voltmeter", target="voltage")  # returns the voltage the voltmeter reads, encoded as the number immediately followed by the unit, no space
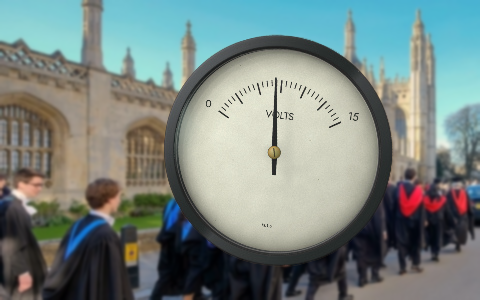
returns 7V
